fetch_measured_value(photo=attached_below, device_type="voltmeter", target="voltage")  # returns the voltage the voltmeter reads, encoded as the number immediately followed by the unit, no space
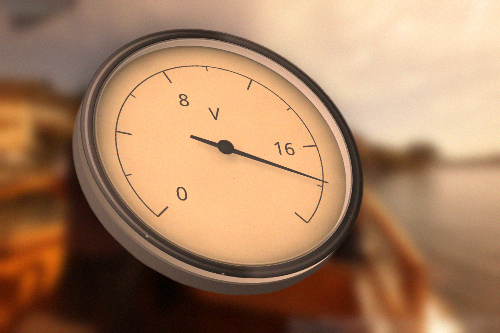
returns 18V
